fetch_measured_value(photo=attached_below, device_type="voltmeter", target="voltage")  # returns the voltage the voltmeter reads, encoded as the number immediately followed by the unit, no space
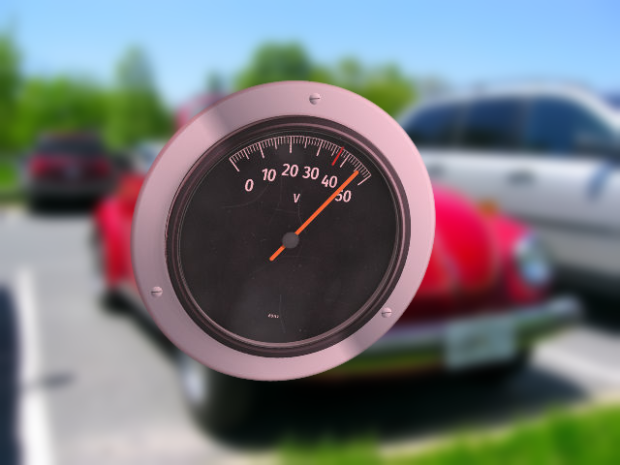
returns 45V
